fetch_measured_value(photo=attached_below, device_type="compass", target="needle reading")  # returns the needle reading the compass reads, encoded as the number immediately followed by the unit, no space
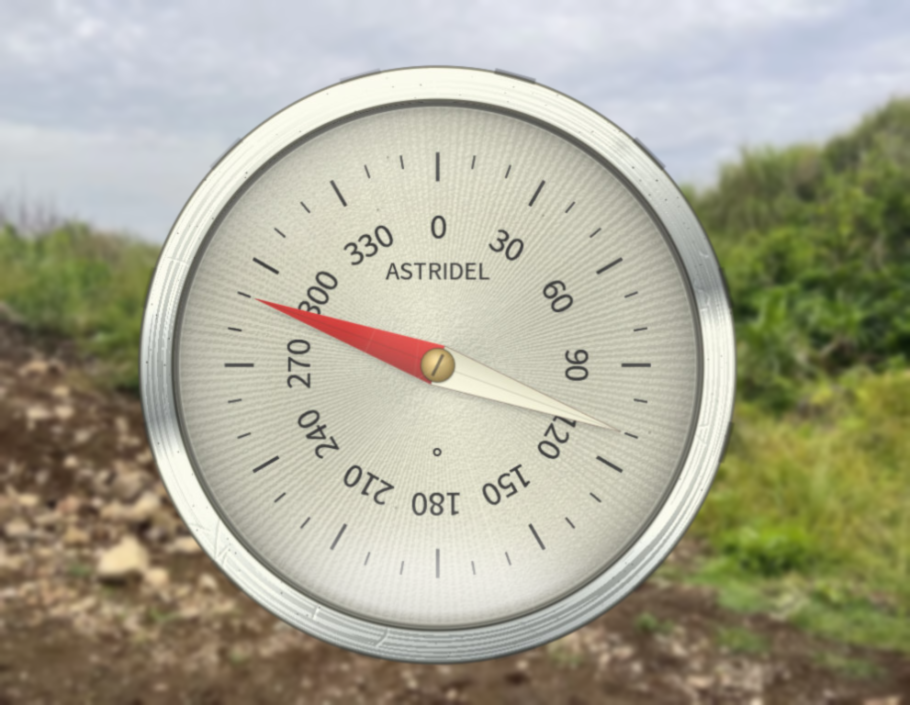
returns 290°
